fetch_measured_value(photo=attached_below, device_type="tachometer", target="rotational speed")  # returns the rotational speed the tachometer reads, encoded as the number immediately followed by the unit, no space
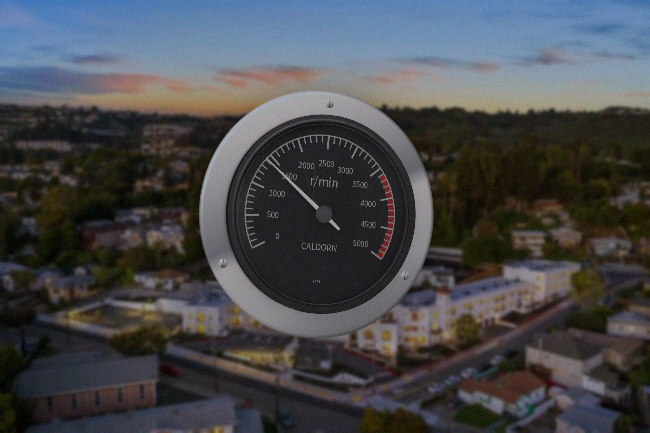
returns 1400rpm
